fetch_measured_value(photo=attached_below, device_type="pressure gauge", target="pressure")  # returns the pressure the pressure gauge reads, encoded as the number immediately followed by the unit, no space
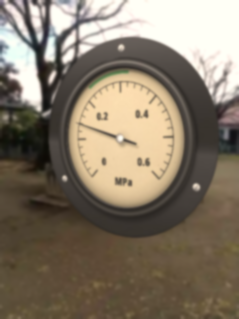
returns 0.14MPa
